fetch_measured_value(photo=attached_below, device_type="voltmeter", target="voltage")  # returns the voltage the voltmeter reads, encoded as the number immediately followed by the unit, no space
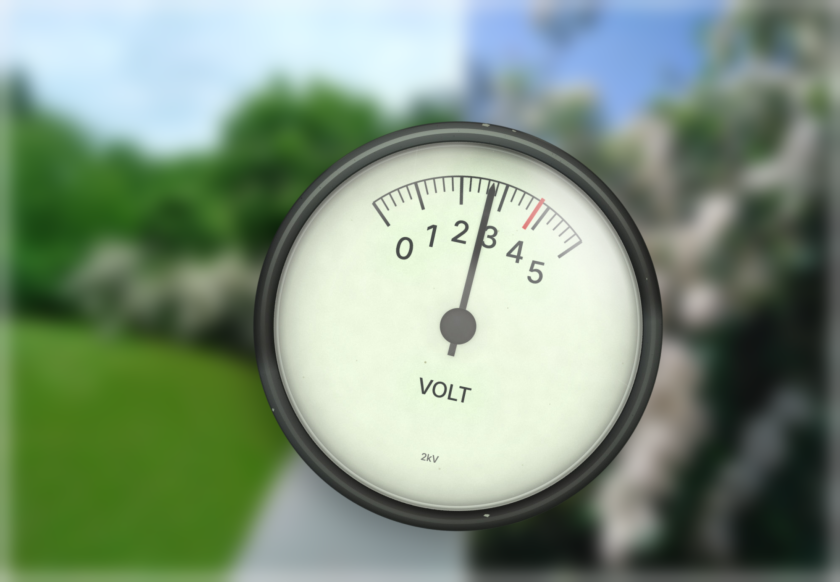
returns 2.7V
